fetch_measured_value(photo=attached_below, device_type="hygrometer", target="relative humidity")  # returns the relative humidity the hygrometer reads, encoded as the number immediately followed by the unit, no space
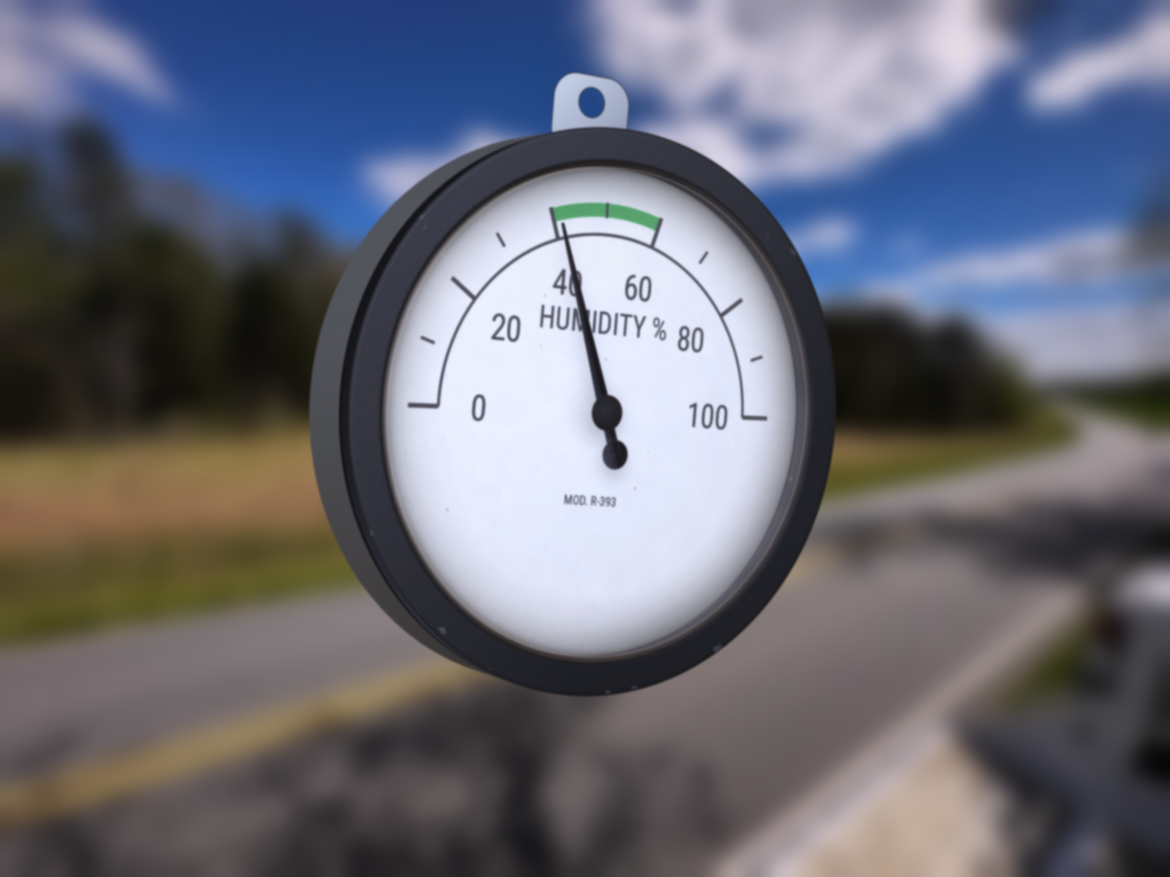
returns 40%
